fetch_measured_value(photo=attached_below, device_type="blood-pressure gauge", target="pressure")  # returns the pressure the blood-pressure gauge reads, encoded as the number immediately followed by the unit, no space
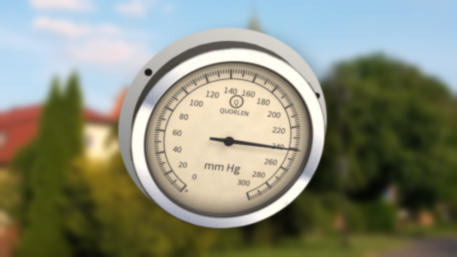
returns 240mmHg
